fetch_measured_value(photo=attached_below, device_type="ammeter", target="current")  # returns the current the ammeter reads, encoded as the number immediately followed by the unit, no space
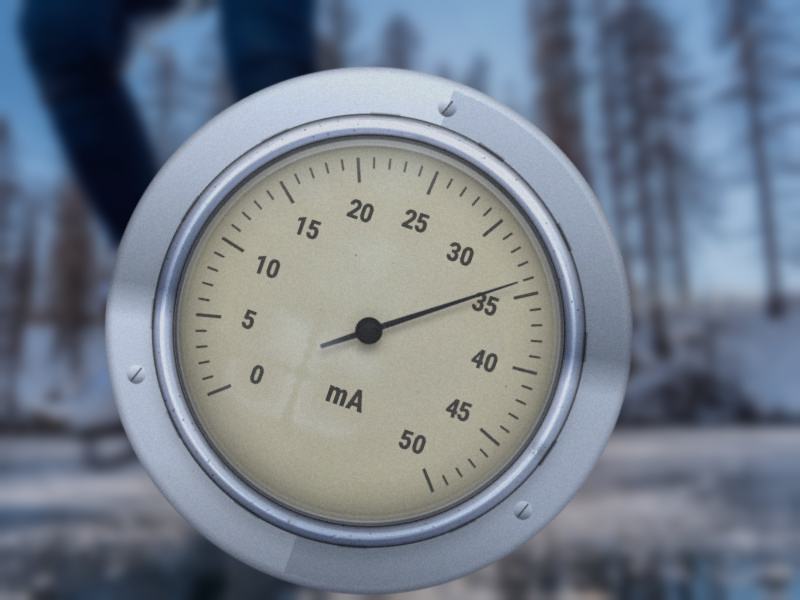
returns 34mA
